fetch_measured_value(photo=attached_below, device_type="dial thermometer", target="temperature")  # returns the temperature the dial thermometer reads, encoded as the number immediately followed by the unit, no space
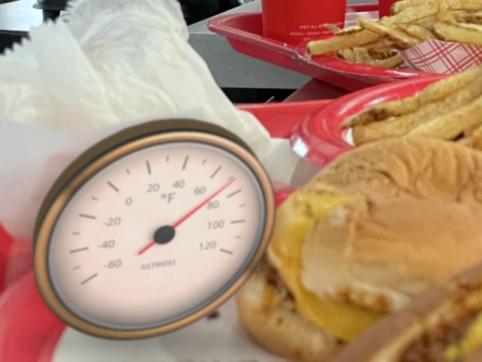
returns 70°F
